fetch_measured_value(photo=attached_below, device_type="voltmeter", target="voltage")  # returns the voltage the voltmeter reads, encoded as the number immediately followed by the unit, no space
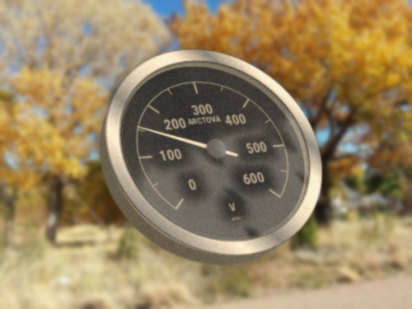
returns 150V
